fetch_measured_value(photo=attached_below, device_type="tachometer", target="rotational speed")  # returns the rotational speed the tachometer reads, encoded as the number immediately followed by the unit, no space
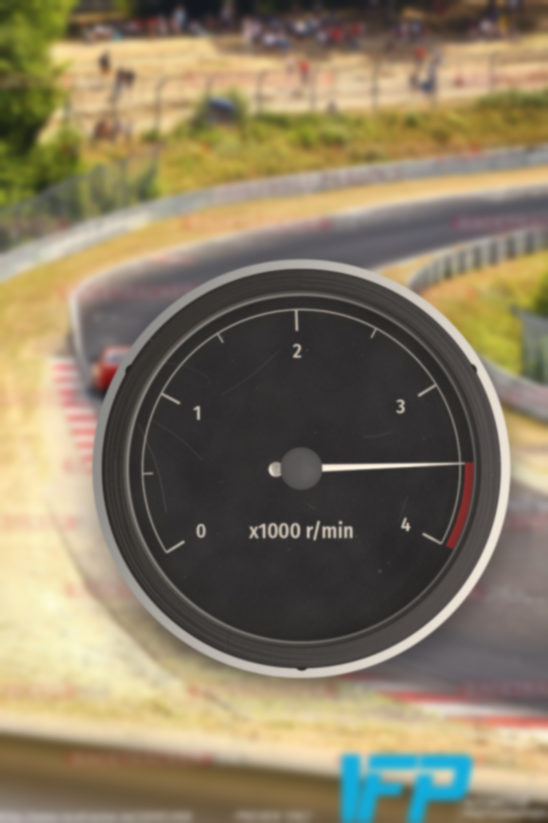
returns 3500rpm
